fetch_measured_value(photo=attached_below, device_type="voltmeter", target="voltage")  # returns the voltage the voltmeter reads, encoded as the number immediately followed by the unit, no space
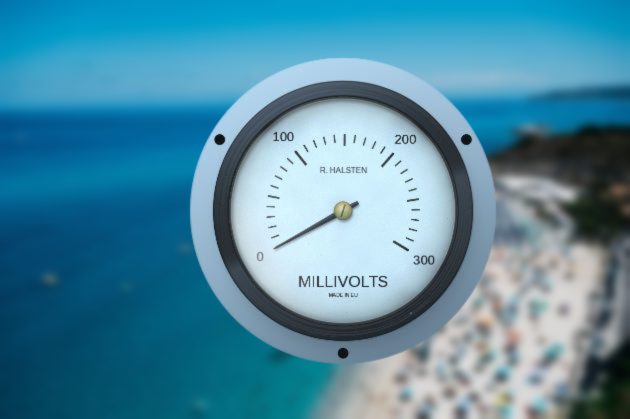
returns 0mV
